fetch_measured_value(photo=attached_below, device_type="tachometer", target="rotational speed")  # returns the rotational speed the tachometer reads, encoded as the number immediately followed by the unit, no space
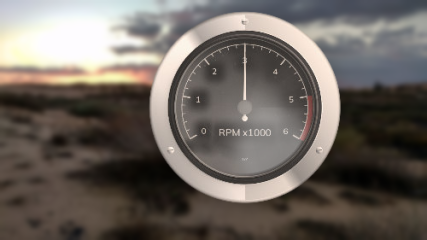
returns 3000rpm
